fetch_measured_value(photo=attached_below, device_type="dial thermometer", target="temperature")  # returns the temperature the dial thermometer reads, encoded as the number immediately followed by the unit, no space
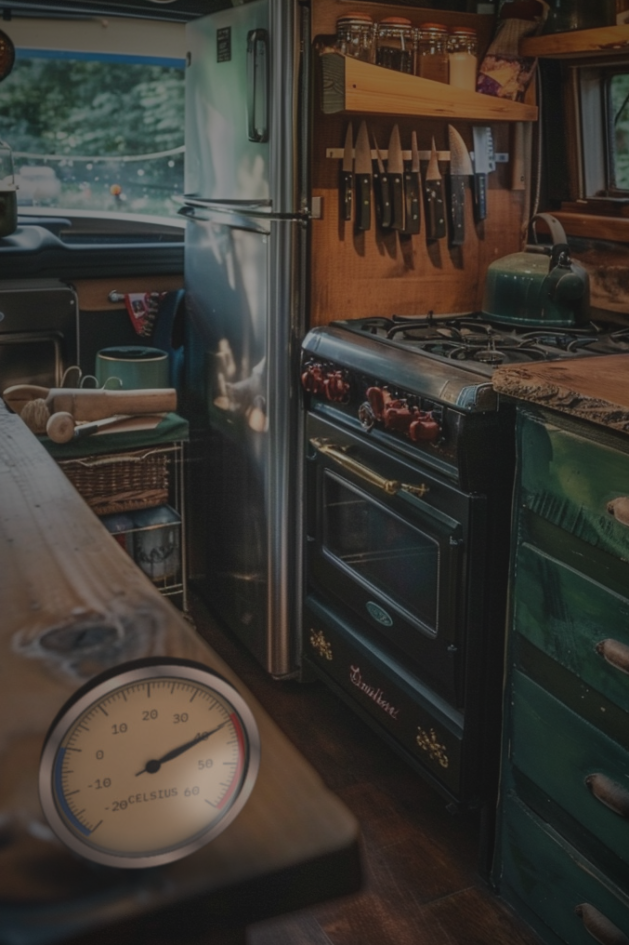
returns 40°C
